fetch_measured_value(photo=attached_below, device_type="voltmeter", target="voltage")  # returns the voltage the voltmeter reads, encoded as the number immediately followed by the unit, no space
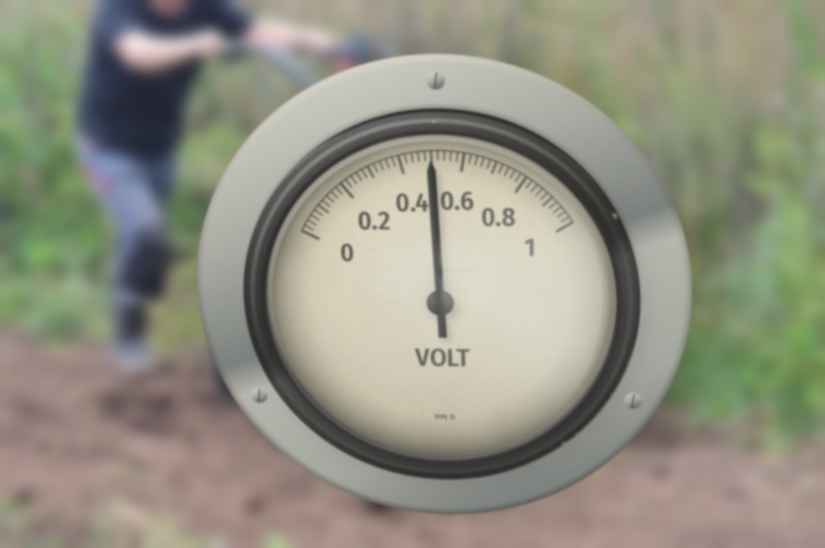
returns 0.5V
